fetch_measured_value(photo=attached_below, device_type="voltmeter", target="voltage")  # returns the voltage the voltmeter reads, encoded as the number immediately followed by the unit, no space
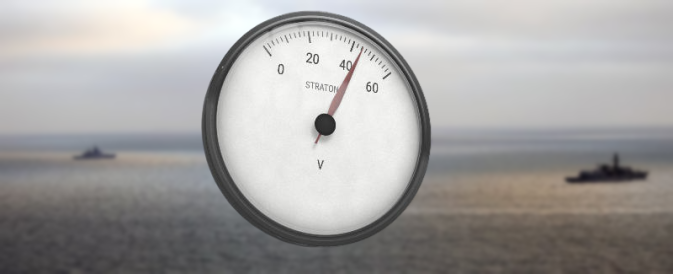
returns 44V
